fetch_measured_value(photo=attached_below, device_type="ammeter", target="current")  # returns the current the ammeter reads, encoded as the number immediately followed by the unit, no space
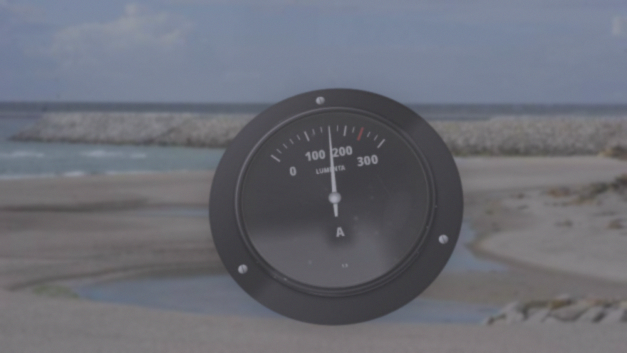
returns 160A
